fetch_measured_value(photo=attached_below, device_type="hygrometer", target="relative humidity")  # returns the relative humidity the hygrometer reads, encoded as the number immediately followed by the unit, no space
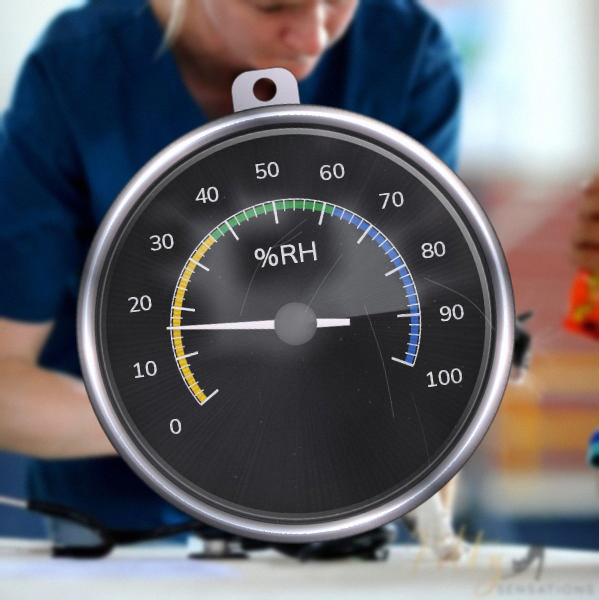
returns 16%
